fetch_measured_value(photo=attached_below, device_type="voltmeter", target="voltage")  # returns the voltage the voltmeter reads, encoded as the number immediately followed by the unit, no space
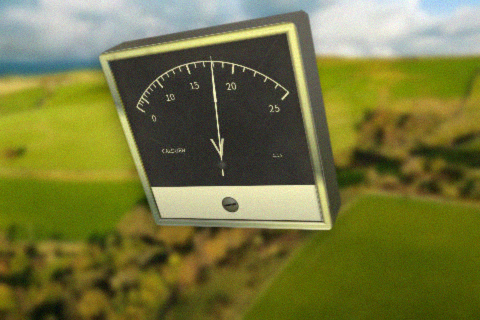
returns 18V
